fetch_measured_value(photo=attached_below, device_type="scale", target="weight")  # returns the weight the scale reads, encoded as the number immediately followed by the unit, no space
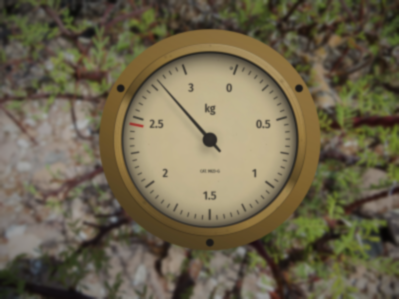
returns 2.8kg
